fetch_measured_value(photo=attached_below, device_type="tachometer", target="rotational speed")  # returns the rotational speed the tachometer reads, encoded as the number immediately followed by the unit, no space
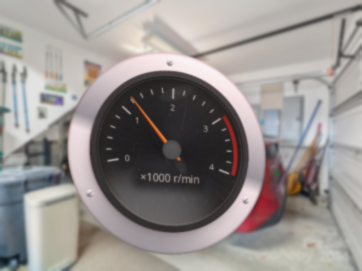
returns 1200rpm
